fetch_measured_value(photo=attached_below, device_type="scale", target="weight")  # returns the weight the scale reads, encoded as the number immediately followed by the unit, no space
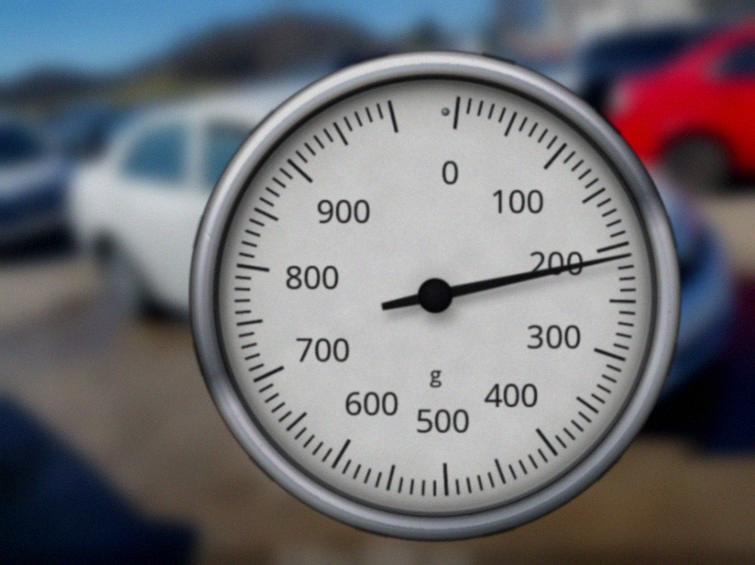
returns 210g
